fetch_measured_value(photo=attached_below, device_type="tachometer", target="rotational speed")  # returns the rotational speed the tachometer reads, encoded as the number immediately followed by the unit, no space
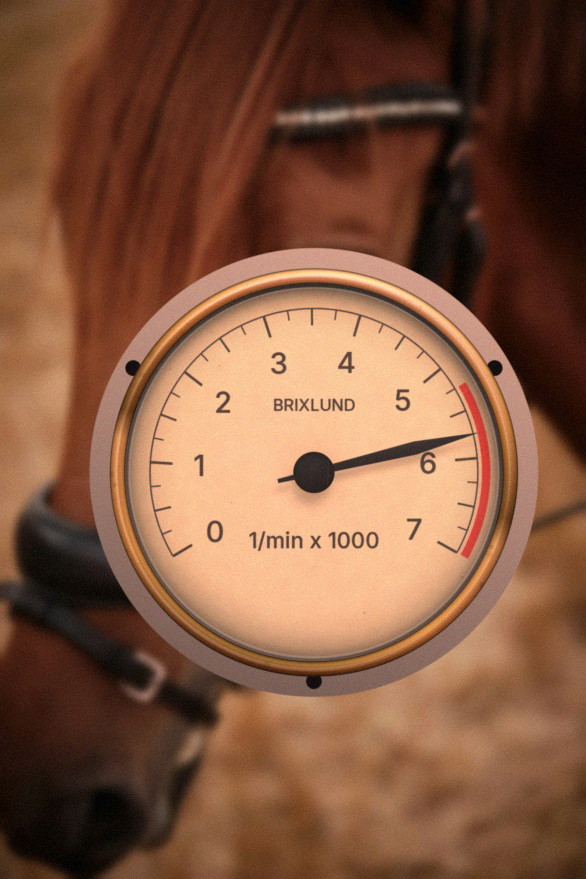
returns 5750rpm
